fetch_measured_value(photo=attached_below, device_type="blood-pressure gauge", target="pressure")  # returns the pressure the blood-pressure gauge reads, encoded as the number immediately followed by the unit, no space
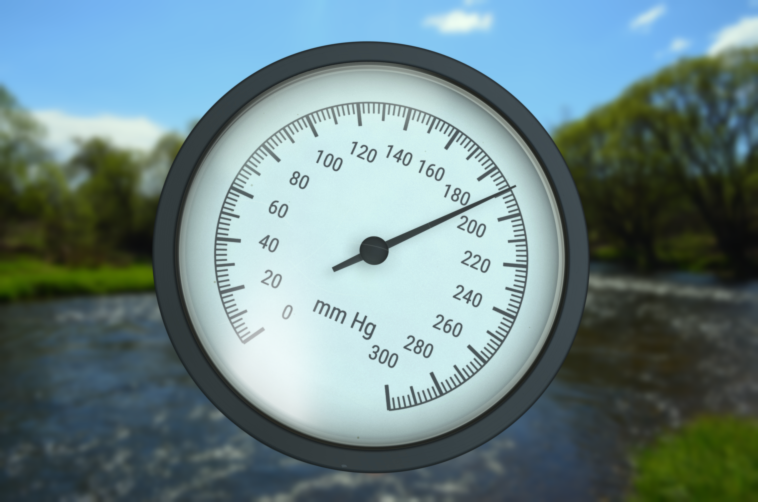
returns 190mmHg
